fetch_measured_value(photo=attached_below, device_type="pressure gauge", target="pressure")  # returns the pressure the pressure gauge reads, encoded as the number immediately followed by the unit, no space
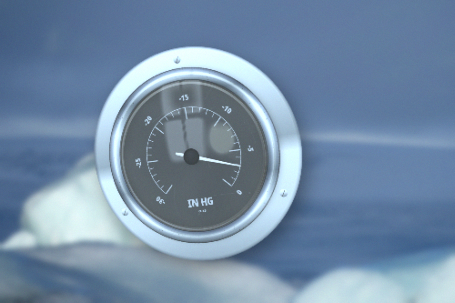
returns -3inHg
